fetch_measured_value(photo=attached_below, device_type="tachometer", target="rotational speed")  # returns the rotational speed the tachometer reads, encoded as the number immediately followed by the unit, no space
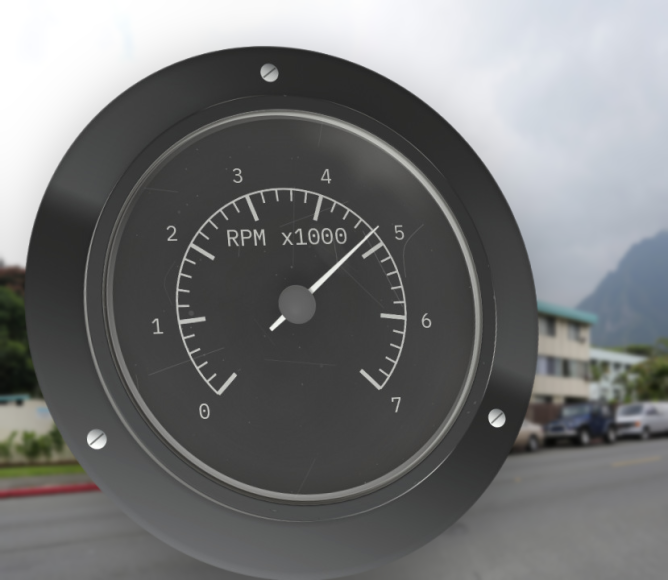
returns 4800rpm
